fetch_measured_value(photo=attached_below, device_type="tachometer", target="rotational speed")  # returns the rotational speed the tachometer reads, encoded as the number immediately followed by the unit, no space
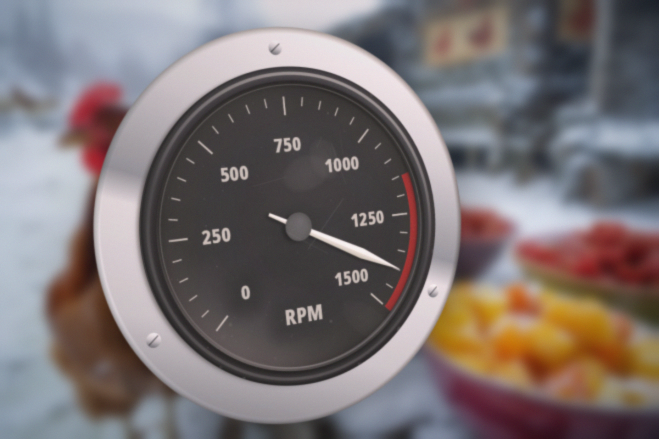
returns 1400rpm
